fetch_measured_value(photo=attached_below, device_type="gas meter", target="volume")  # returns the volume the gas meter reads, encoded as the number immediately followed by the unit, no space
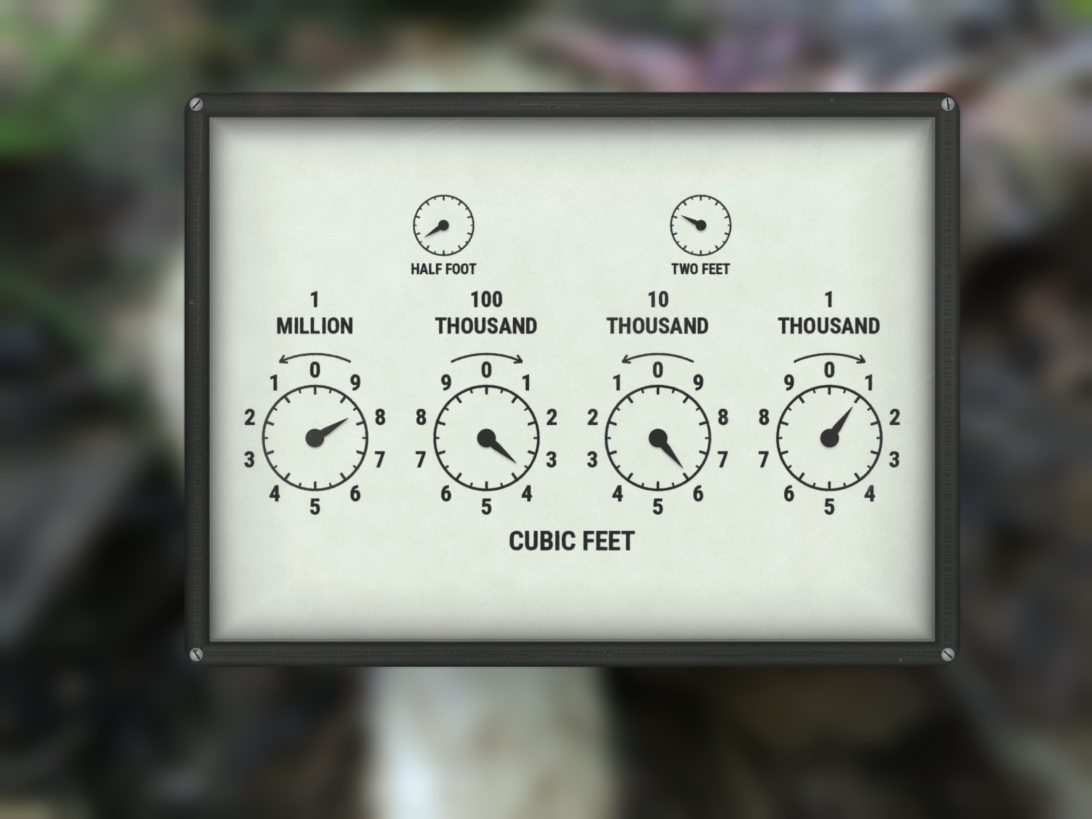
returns 836100ft³
